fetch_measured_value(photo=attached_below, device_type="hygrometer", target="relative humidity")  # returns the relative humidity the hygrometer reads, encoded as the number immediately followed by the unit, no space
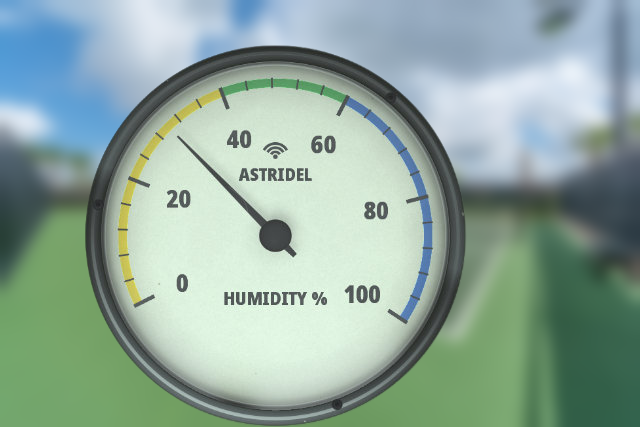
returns 30%
